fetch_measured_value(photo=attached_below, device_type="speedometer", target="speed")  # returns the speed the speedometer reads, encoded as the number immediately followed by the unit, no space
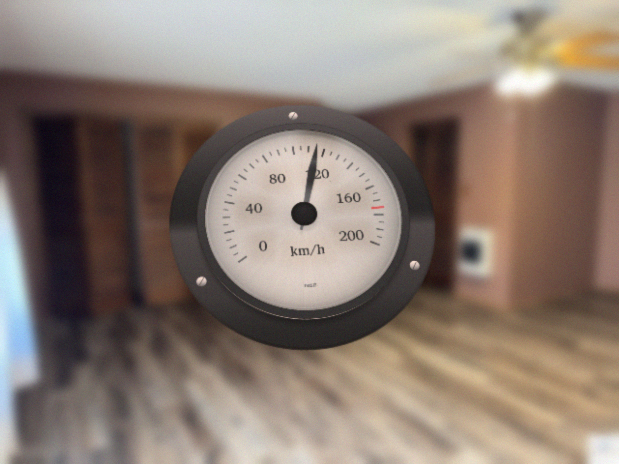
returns 115km/h
